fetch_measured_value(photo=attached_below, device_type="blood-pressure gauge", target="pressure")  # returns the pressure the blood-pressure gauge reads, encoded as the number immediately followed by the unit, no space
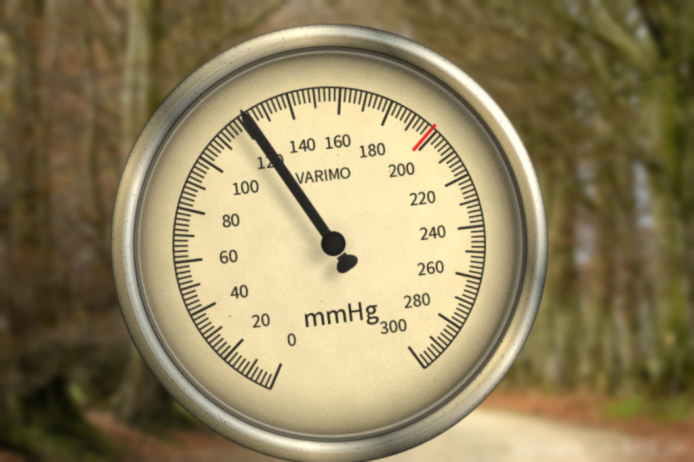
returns 122mmHg
